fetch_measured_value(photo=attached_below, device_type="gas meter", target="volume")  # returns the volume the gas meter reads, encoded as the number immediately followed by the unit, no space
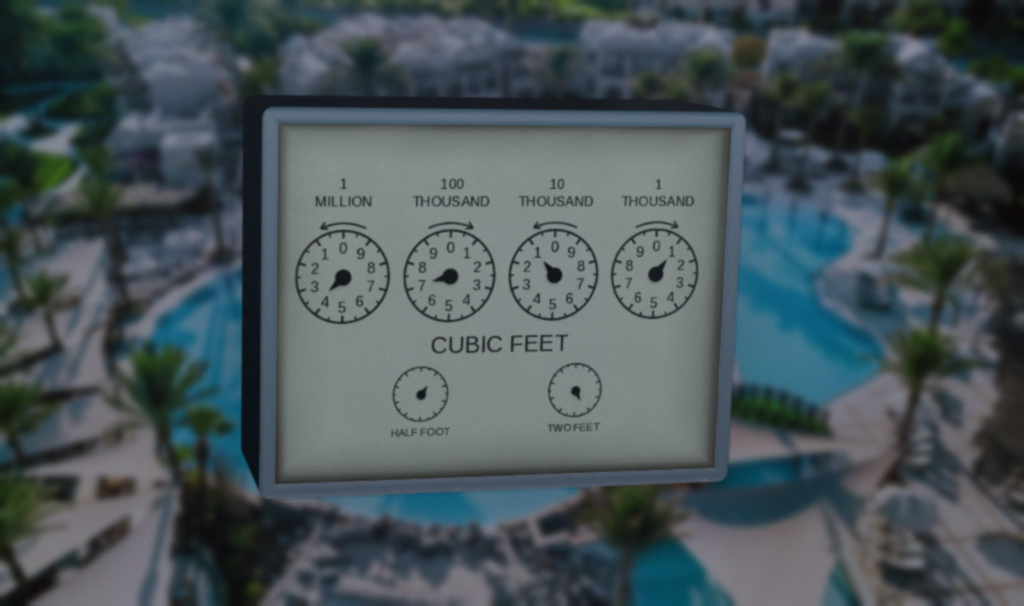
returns 371100ft³
